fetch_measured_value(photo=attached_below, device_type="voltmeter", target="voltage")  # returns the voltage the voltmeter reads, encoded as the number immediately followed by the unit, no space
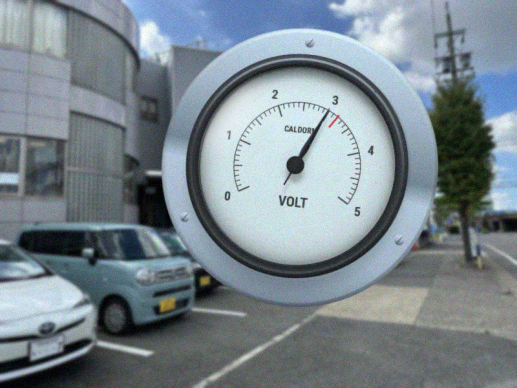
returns 3V
